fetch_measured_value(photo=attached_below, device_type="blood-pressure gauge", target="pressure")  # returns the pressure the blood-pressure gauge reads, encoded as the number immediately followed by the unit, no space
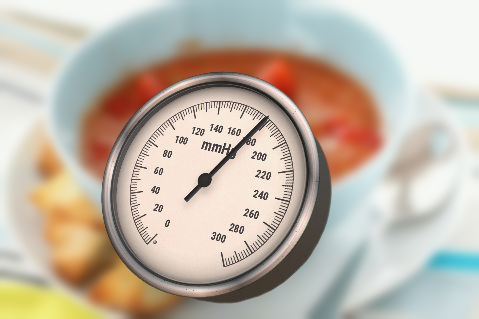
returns 180mmHg
